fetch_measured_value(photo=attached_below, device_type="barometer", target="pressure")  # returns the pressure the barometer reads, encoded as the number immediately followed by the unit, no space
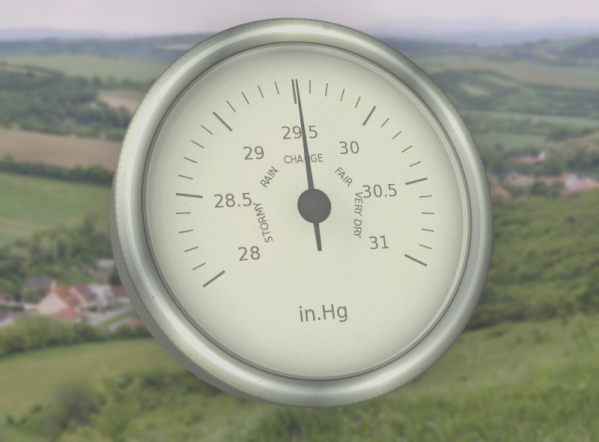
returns 29.5inHg
